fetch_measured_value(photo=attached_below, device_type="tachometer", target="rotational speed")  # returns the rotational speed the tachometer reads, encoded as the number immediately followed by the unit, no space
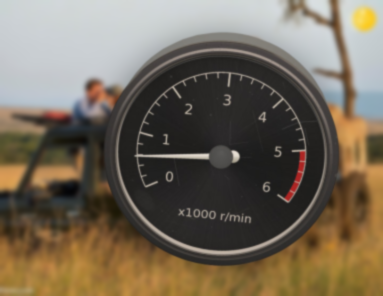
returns 600rpm
